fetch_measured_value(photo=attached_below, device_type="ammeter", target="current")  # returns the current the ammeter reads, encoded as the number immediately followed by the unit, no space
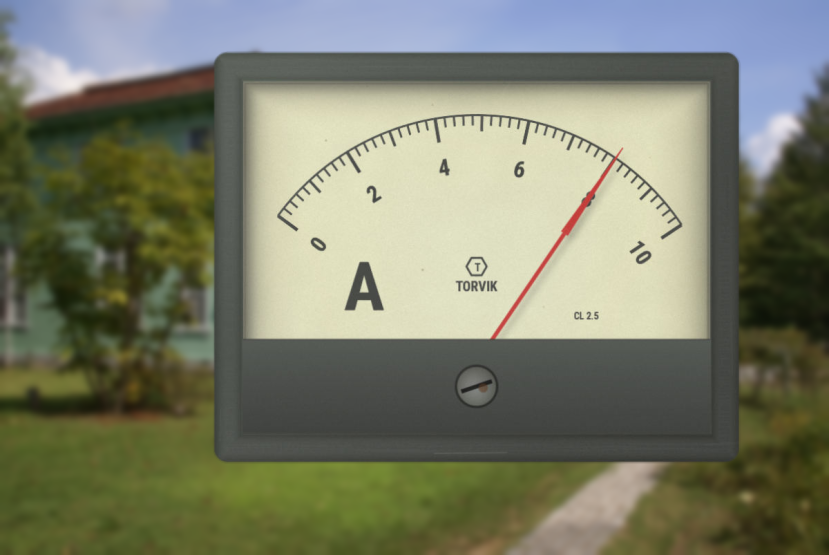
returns 8A
